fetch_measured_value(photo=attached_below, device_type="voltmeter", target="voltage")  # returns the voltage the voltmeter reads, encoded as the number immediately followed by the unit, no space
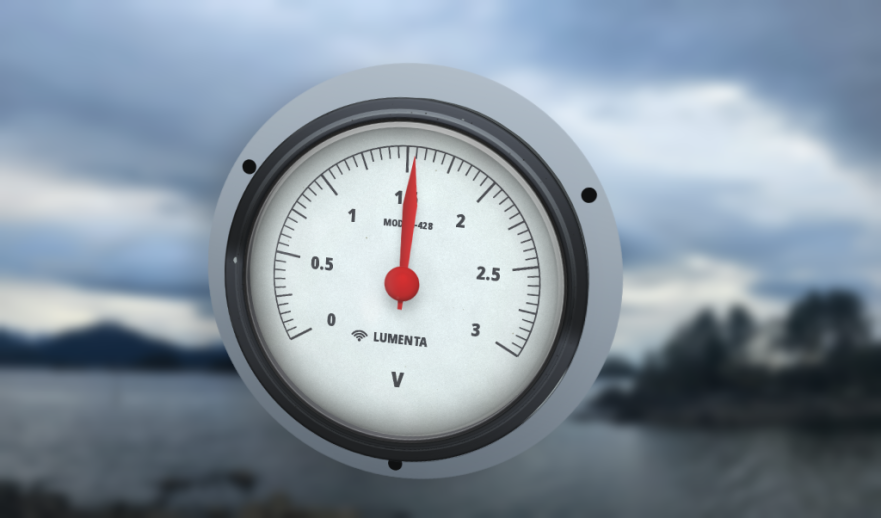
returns 1.55V
